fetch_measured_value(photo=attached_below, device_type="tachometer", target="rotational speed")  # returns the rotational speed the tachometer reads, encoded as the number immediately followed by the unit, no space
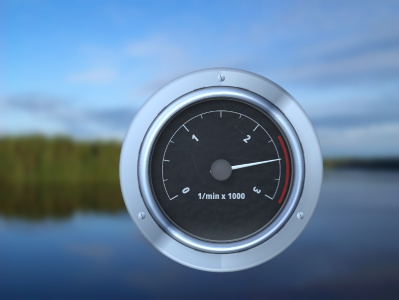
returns 2500rpm
